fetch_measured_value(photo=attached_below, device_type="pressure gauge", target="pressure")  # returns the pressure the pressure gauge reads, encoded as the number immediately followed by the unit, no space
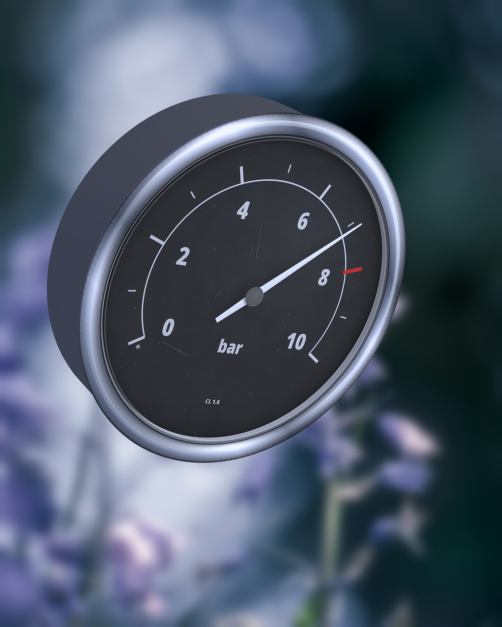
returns 7bar
